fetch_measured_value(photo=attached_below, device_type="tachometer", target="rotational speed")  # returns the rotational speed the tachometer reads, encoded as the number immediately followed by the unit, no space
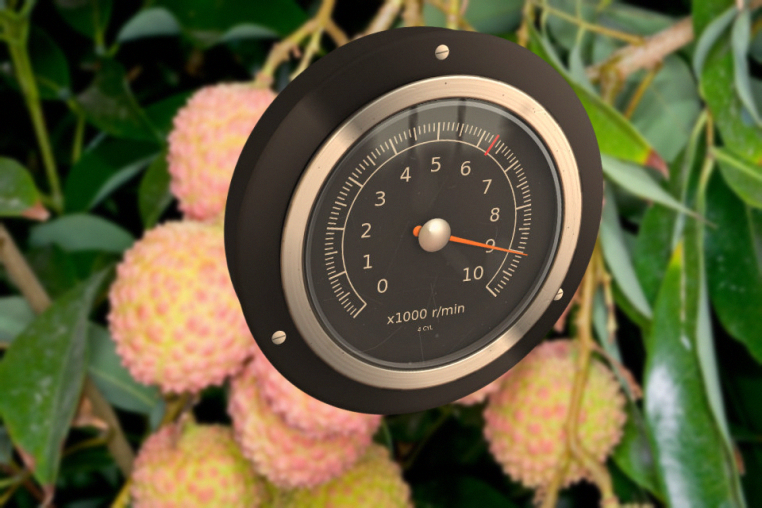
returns 9000rpm
